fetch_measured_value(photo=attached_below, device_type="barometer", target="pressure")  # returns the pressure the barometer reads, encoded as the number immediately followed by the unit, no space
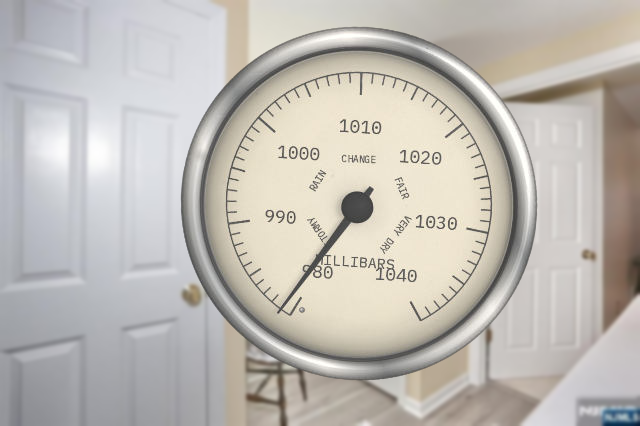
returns 981mbar
